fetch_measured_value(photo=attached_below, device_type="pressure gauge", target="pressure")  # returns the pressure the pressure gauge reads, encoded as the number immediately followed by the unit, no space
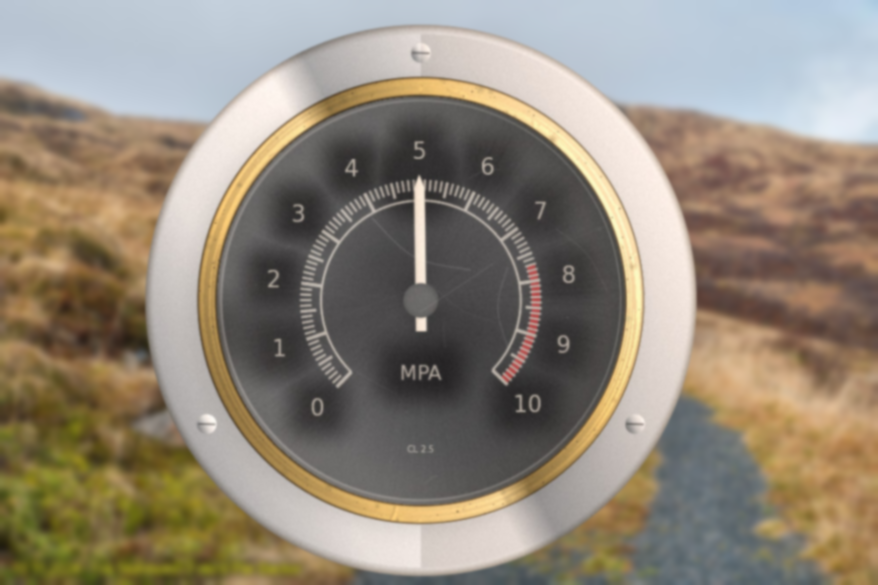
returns 5MPa
